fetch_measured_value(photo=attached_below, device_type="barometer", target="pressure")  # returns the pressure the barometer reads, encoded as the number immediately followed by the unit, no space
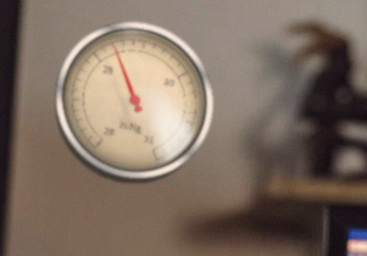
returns 29.2inHg
